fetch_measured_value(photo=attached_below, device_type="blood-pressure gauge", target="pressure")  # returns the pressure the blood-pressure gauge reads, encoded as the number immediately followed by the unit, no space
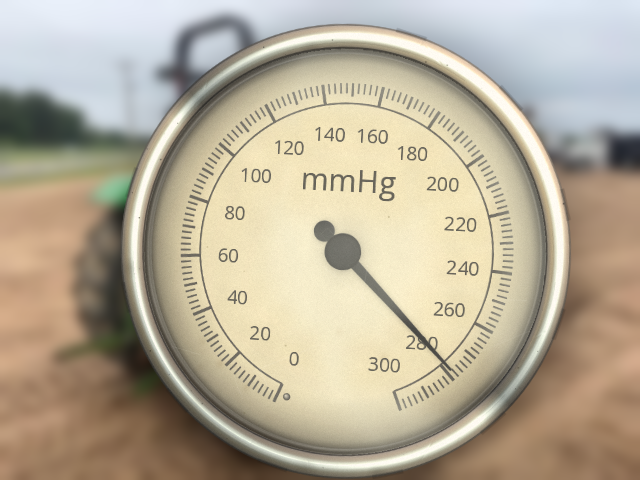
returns 278mmHg
